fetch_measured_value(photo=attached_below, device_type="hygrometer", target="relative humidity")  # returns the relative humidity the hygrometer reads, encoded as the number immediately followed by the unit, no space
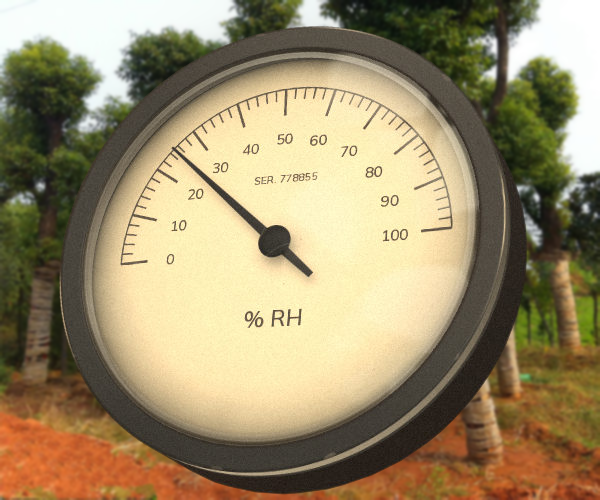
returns 25%
